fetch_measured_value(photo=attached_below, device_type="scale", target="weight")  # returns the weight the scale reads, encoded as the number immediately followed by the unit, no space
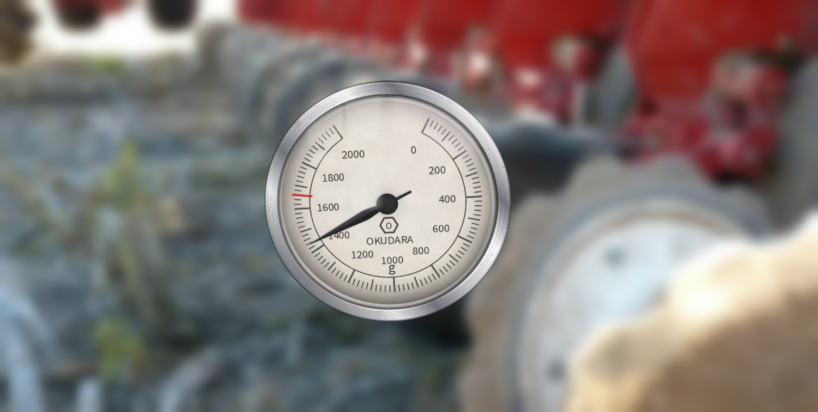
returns 1440g
